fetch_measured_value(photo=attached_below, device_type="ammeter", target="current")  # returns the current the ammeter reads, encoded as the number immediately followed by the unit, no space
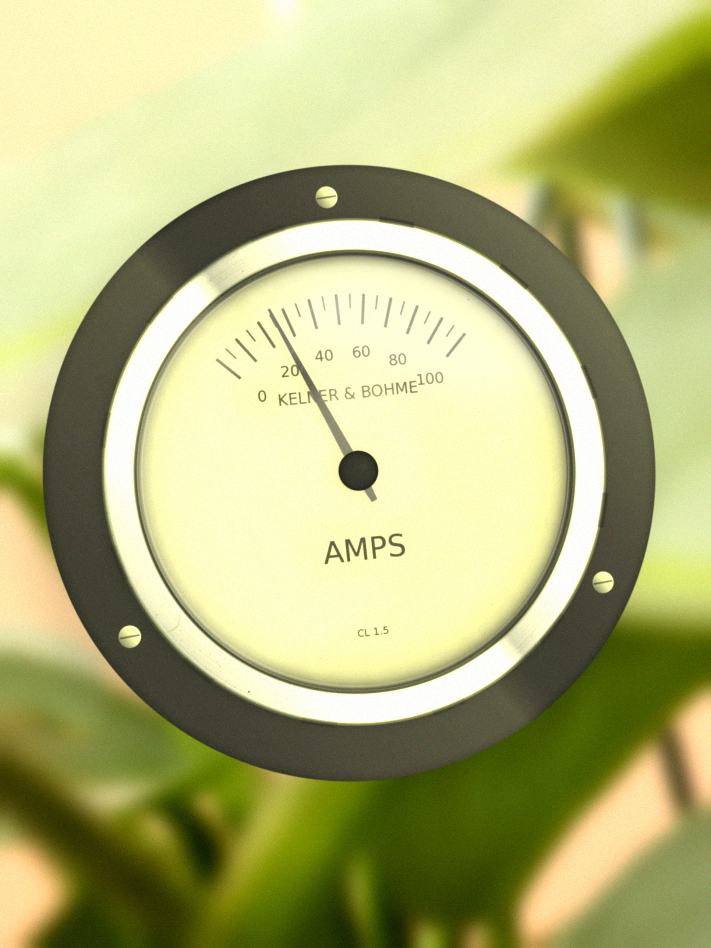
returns 25A
